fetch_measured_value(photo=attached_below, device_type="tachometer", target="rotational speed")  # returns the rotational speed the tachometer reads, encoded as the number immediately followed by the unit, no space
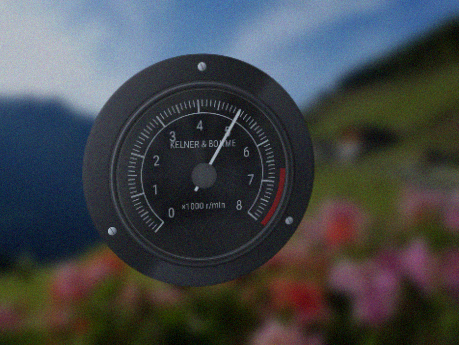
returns 5000rpm
